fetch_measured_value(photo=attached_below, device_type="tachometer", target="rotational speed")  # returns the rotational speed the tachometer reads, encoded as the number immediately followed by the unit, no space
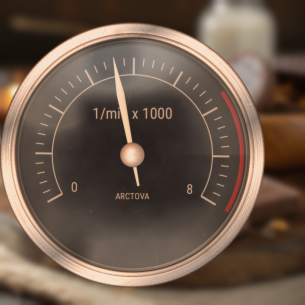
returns 3600rpm
